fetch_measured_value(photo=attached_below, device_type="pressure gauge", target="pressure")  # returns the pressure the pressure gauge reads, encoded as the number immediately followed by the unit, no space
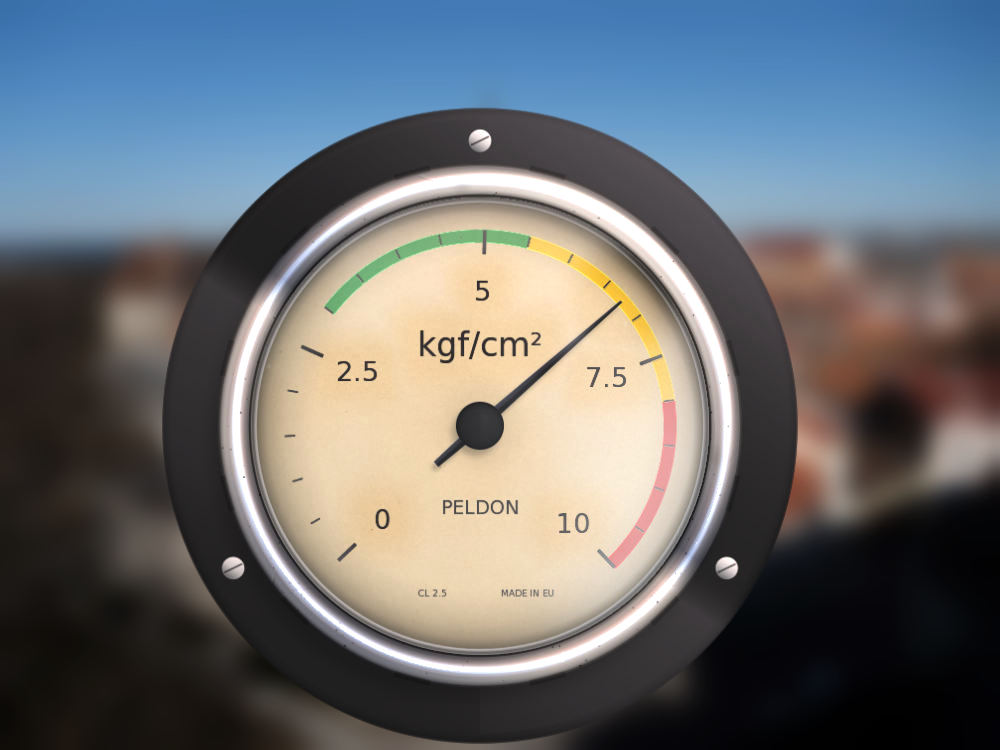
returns 6.75kg/cm²
